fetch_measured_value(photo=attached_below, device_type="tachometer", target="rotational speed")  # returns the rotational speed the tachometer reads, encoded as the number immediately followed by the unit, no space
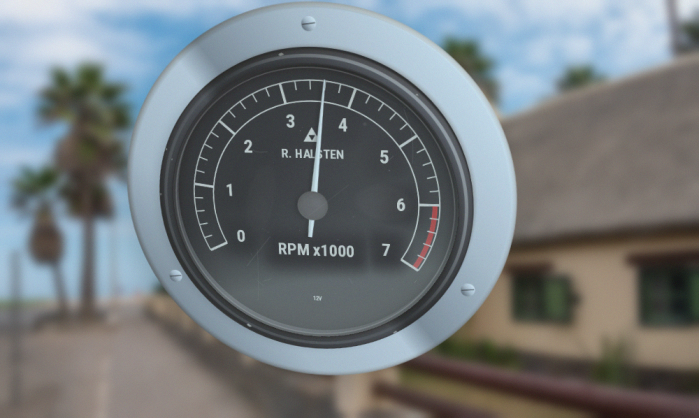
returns 3600rpm
